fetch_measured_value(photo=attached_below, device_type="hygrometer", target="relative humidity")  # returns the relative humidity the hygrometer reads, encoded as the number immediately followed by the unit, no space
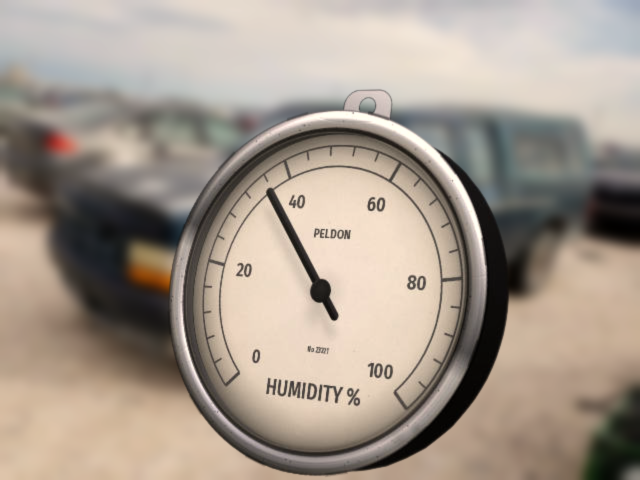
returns 36%
